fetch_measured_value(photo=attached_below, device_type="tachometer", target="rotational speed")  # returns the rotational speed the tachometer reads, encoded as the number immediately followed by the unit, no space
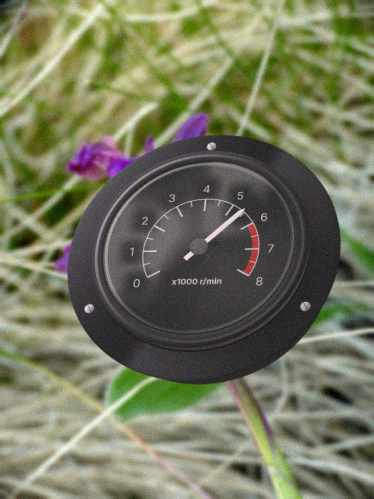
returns 5500rpm
